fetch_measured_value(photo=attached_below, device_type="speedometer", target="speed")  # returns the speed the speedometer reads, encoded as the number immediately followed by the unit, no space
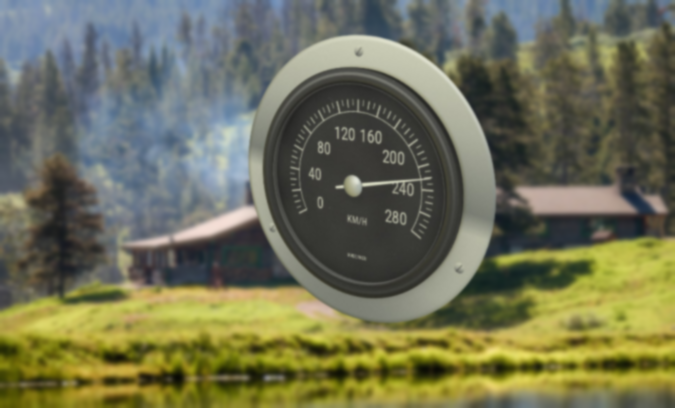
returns 230km/h
